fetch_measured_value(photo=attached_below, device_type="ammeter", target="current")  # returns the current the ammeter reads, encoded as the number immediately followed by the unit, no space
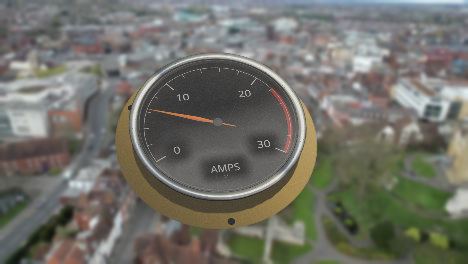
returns 6A
